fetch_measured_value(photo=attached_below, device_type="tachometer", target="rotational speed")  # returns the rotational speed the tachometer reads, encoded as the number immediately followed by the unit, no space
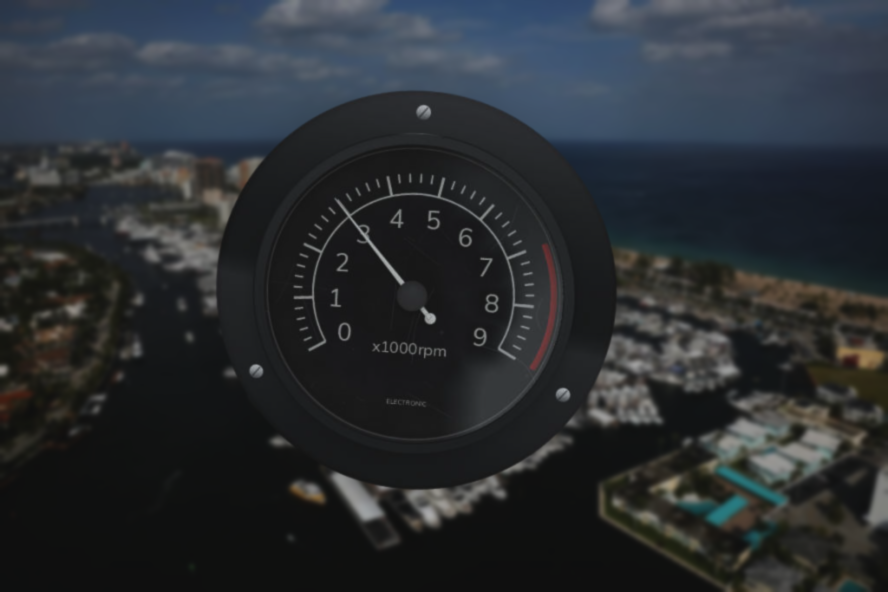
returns 3000rpm
